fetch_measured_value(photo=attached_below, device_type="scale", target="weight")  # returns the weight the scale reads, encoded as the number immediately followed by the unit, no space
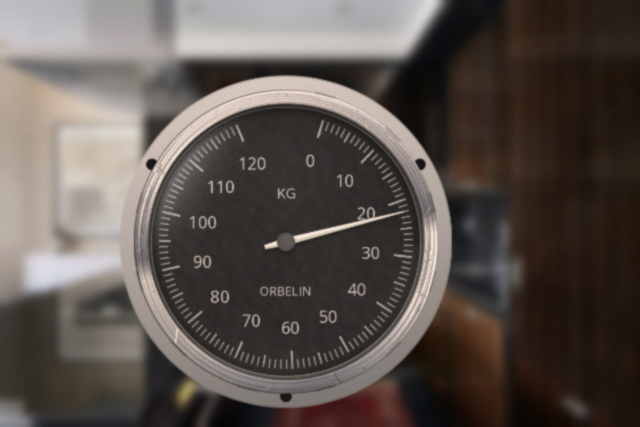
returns 22kg
